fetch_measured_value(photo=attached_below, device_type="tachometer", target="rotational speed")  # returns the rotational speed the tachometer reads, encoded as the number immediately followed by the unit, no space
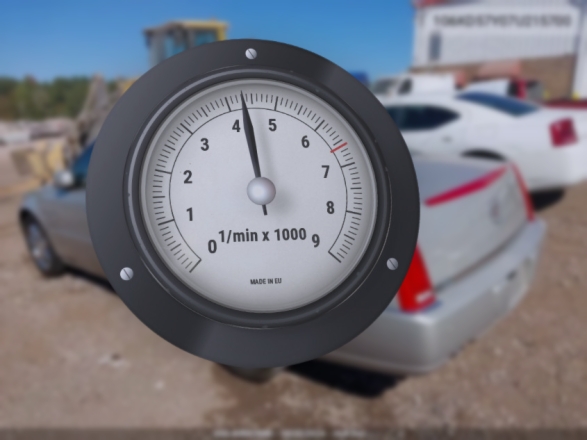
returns 4300rpm
